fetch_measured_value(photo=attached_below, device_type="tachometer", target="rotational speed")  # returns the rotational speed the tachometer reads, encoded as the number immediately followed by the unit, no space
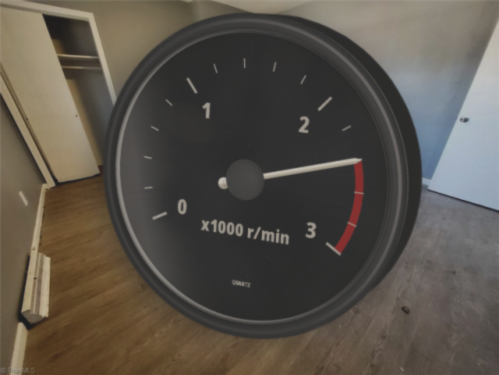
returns 2400rpm
